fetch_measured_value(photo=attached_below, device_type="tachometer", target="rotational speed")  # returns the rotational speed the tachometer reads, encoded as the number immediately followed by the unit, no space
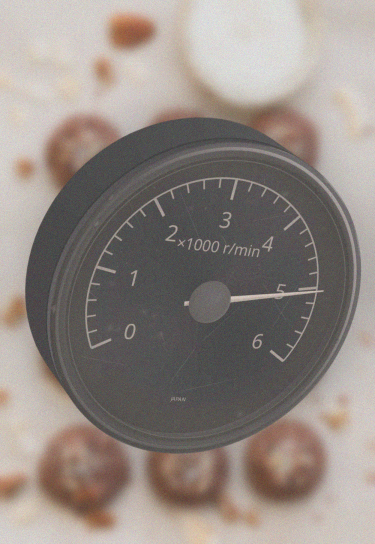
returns 5000rpm
